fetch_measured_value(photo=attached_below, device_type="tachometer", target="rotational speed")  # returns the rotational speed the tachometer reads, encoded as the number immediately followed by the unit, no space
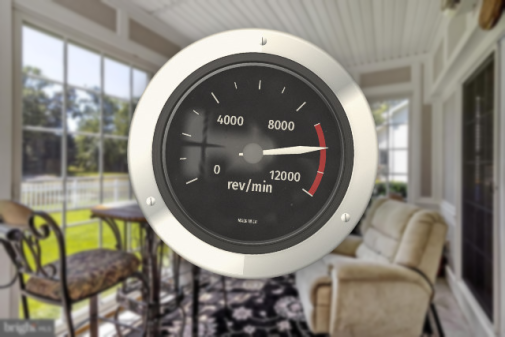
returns 10000rpm
